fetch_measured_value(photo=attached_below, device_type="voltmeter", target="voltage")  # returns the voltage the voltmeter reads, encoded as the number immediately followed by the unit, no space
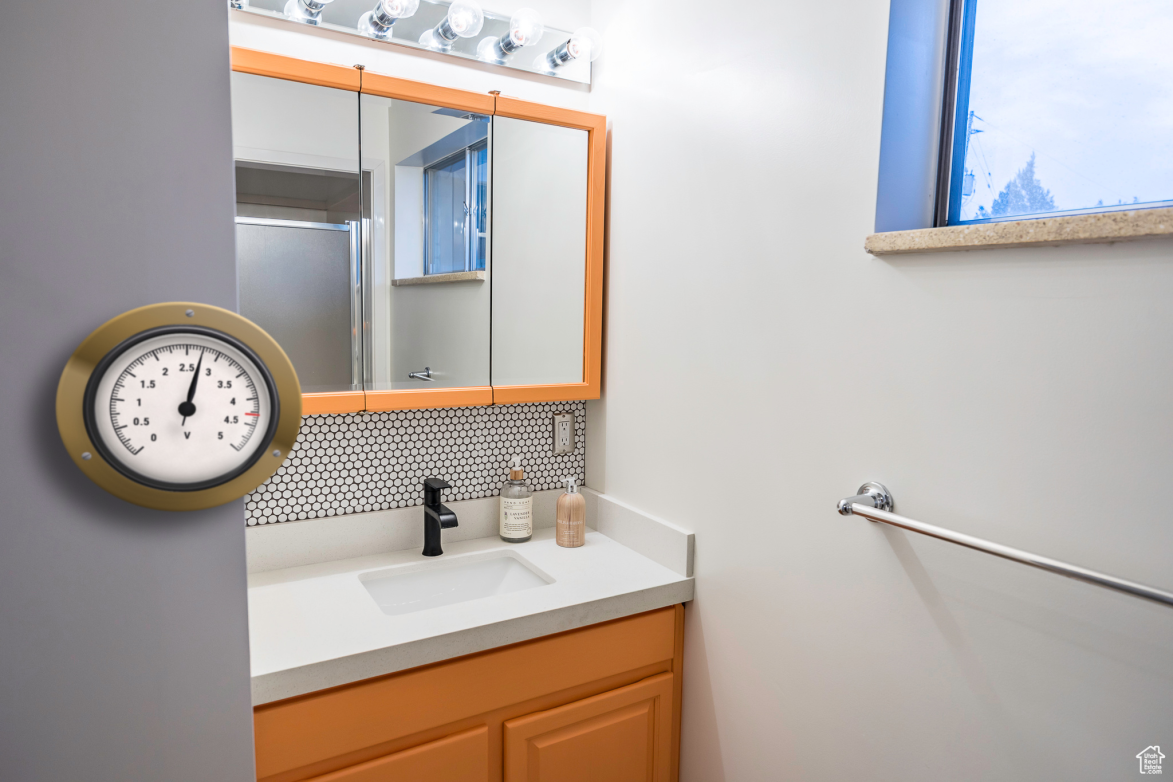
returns 2.75V
